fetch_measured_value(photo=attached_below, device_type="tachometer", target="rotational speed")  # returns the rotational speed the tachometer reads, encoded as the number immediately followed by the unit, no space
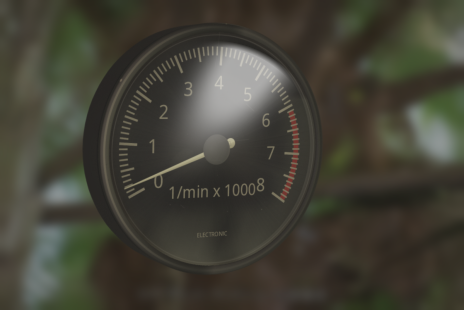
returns 200rpm
